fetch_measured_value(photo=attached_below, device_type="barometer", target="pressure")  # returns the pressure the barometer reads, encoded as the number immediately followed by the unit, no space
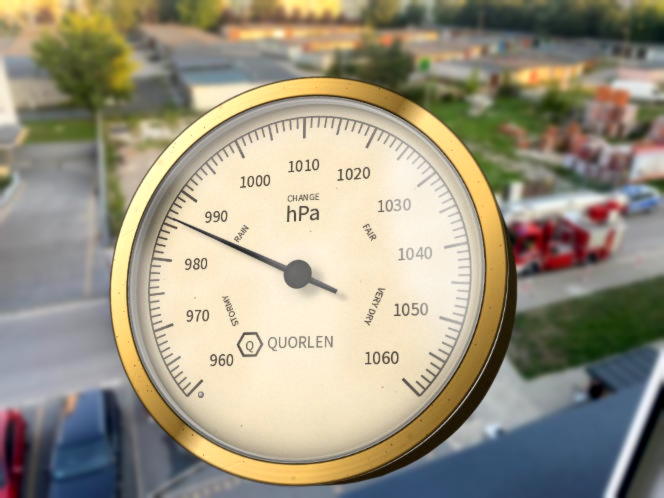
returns 986hPa
